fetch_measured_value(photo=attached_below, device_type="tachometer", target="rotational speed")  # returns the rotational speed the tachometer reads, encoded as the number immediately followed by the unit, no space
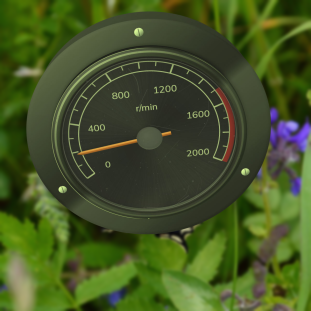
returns 200rpm
